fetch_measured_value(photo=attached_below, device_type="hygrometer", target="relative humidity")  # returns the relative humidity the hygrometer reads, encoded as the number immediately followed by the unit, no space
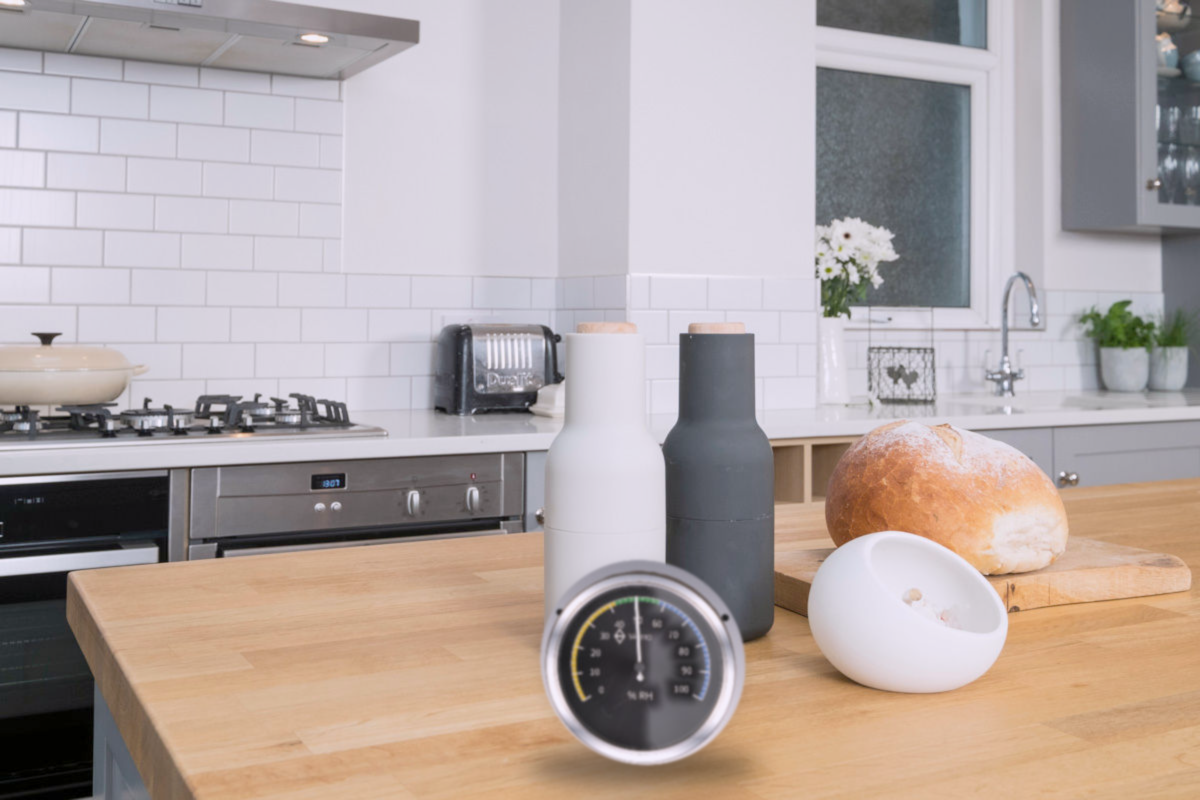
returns 50%
